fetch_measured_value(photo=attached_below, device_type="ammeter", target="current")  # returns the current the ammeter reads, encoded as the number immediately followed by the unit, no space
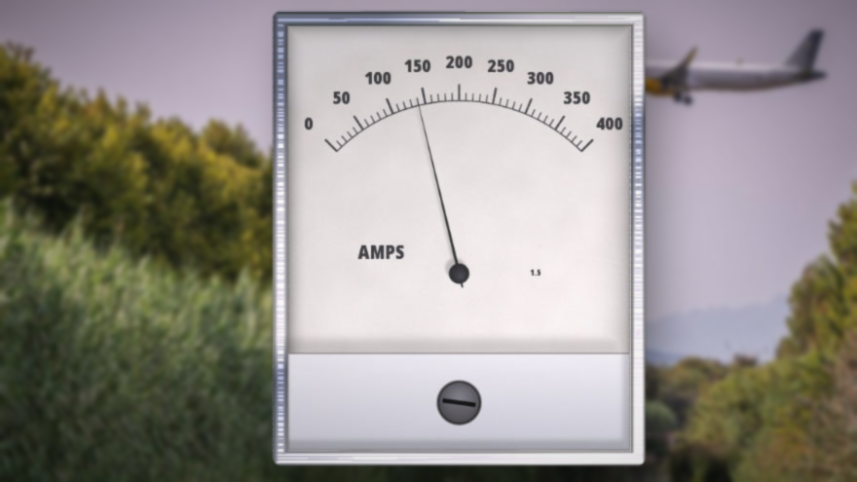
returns 140A
